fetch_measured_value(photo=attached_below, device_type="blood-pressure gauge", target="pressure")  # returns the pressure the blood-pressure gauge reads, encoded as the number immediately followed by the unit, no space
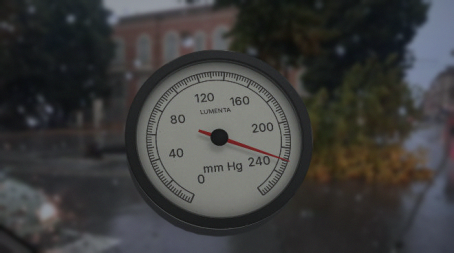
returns 230mmHg
